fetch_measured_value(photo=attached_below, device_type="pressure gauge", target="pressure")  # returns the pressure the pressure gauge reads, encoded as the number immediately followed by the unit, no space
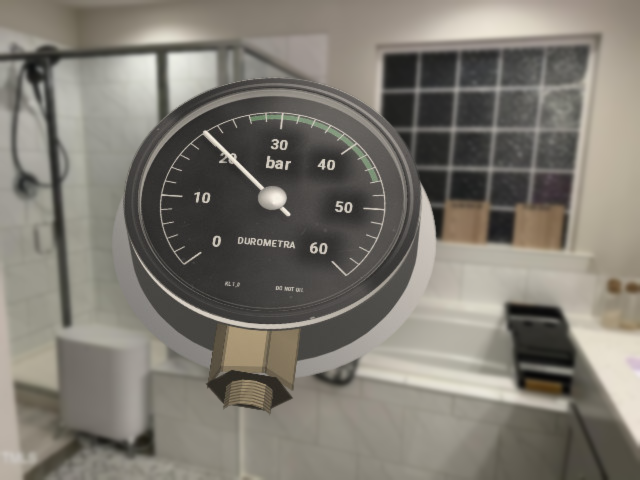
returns 20bar
